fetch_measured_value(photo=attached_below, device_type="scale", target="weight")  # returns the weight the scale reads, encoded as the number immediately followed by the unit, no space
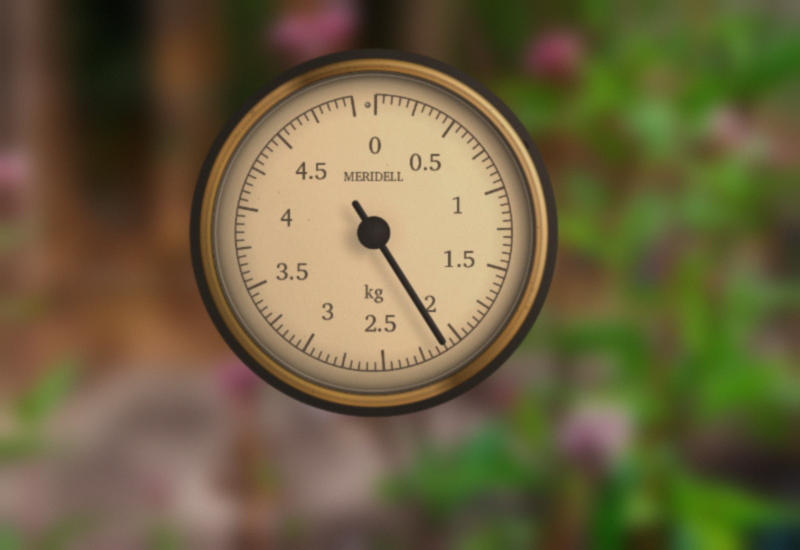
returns 2.1kg
